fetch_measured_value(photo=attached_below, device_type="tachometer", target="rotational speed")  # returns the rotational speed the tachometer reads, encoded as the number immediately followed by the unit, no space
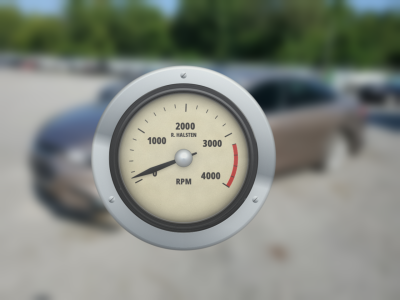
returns 100rpm
